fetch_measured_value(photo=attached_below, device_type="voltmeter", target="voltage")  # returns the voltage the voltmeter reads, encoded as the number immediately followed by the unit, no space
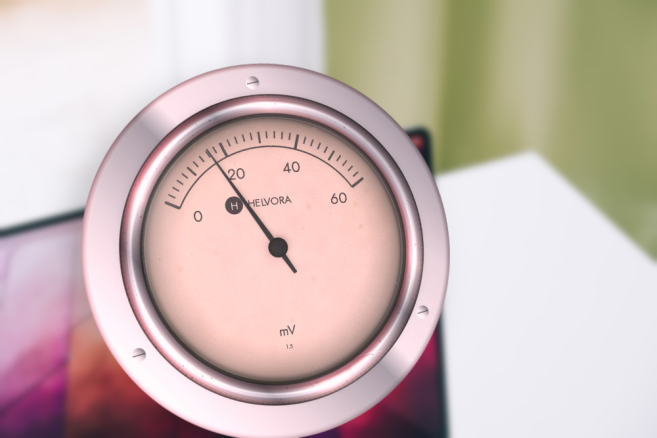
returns 16mV
